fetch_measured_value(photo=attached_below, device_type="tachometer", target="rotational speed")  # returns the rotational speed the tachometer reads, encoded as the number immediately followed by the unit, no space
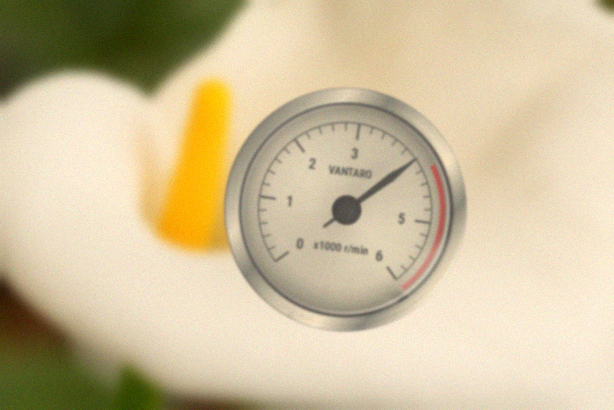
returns 4000rpm
